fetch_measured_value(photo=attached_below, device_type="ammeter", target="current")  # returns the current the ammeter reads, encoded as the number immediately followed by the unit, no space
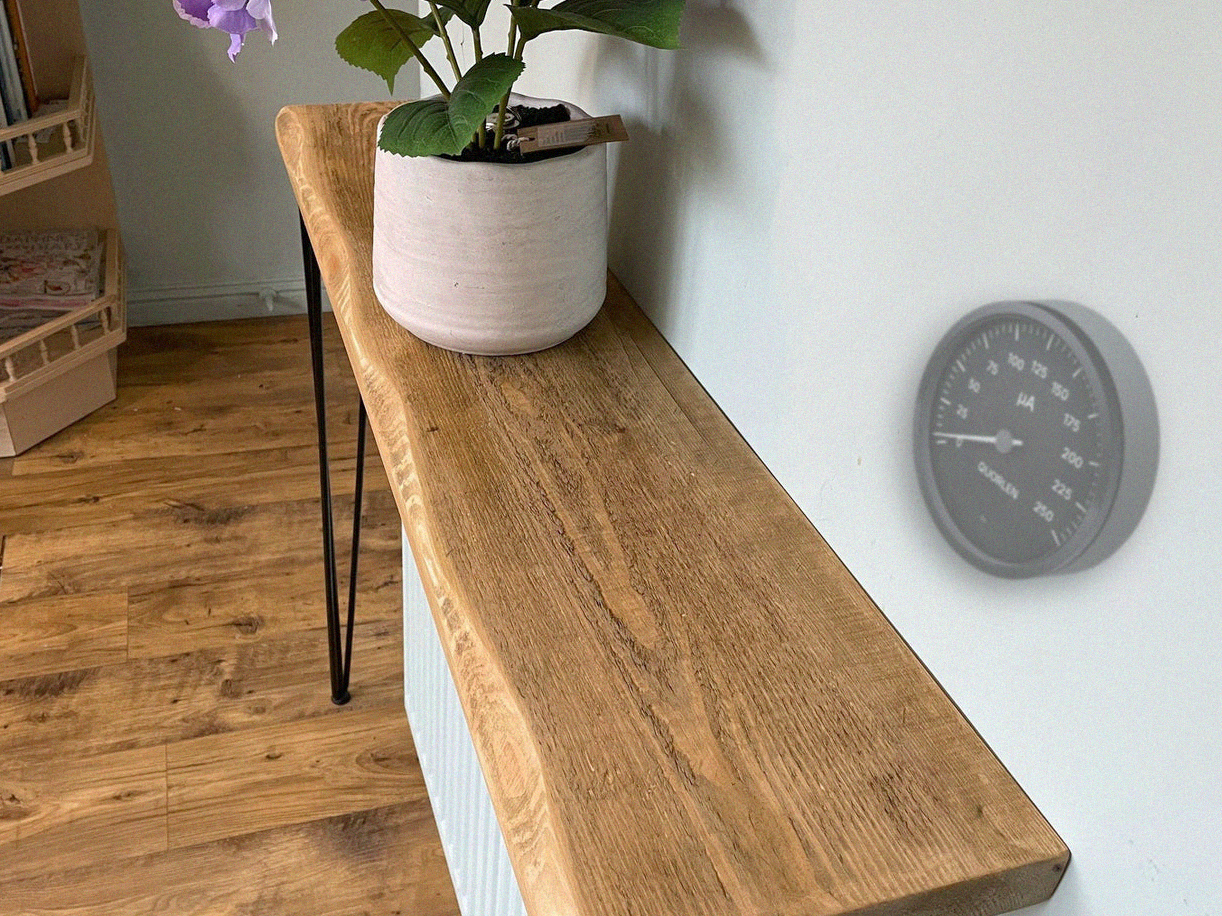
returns 5µA
